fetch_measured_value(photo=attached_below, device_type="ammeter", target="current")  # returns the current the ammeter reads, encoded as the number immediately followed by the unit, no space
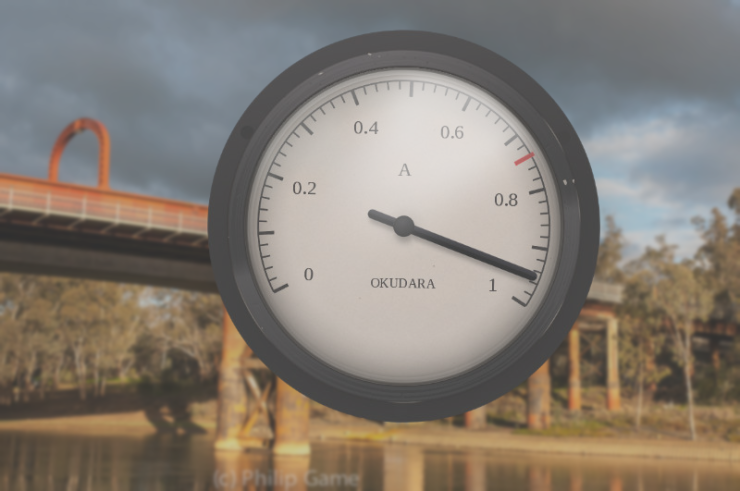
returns 0.95A
